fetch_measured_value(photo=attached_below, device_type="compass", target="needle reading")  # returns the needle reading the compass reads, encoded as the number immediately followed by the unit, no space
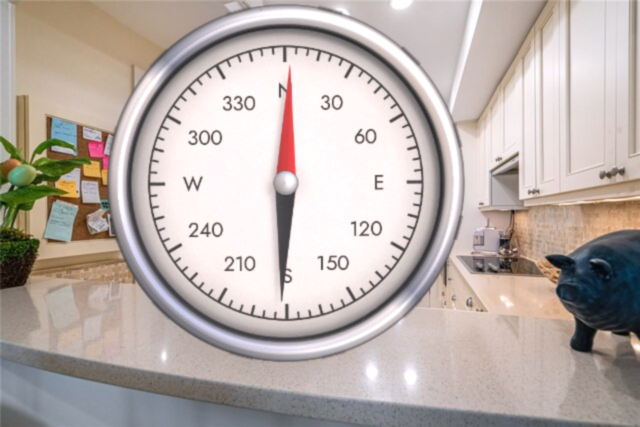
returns 2.5°
